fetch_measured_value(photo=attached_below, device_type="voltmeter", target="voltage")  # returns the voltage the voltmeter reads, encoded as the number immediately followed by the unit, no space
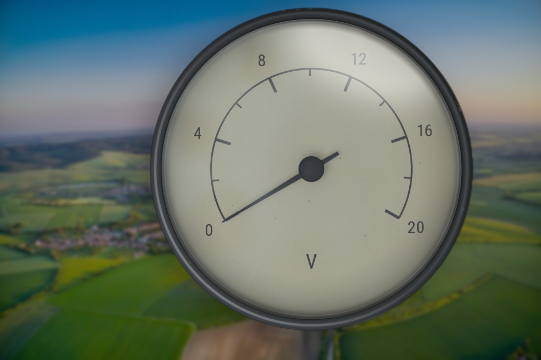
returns 0V
